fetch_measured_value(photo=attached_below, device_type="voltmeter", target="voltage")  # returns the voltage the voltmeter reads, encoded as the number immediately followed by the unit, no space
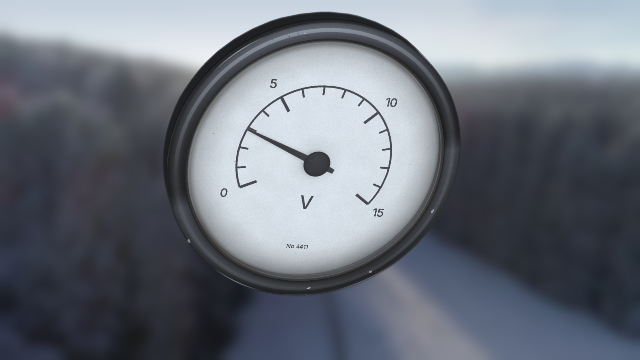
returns 3V
